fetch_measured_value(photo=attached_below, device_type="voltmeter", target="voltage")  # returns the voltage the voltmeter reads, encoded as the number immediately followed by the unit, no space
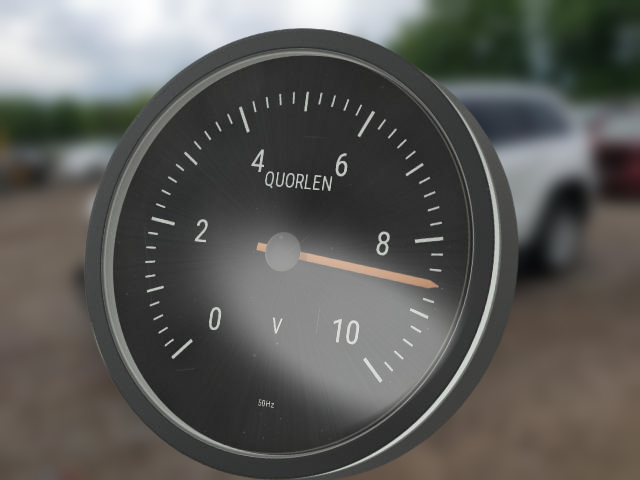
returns 8.6V
